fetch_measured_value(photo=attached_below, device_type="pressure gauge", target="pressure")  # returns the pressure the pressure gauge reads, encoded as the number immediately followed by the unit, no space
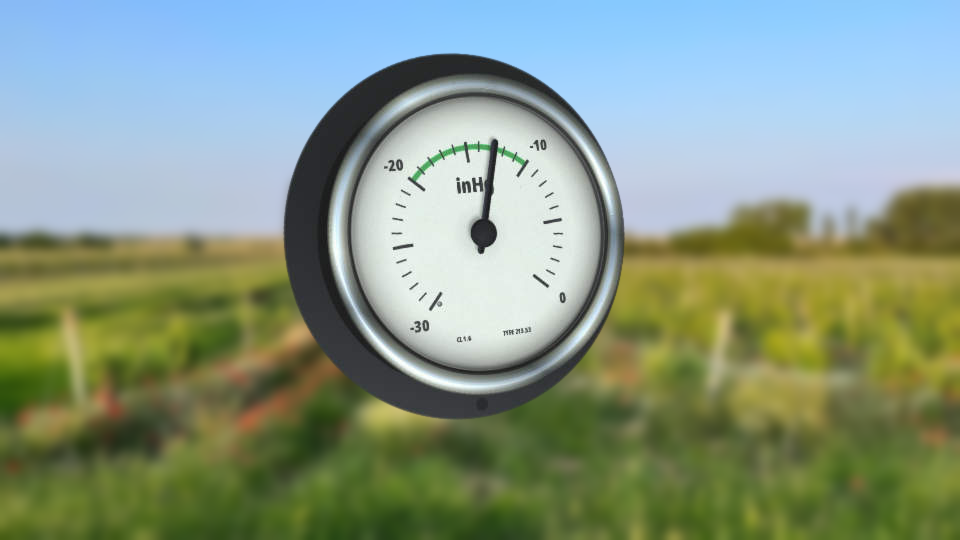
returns -13inHg
